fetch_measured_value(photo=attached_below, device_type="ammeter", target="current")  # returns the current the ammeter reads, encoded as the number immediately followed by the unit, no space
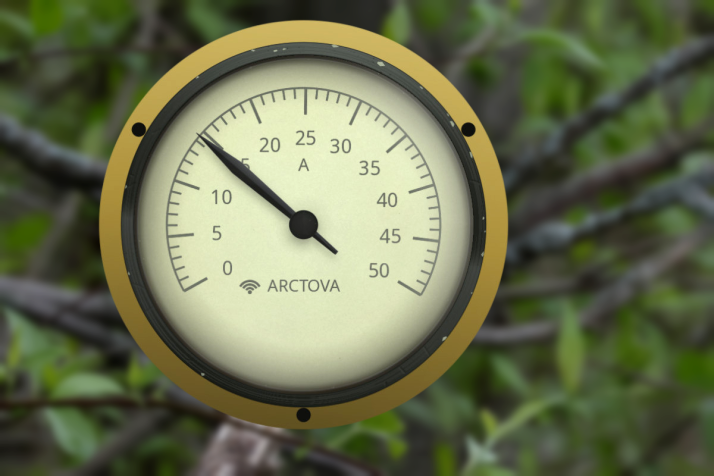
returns 14.5A
